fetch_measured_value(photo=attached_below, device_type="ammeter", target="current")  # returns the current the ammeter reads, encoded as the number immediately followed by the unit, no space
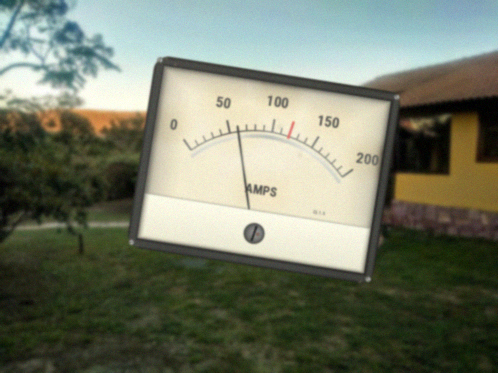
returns 60A
